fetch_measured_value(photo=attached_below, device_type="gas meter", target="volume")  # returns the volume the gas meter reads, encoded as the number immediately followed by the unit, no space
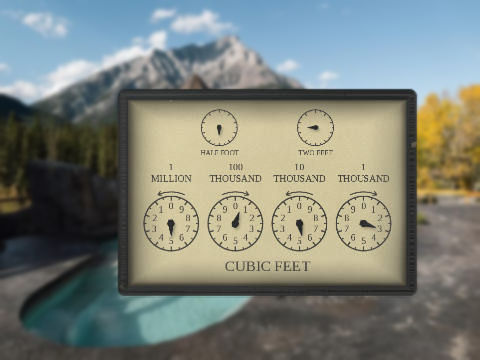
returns 505300ft³
